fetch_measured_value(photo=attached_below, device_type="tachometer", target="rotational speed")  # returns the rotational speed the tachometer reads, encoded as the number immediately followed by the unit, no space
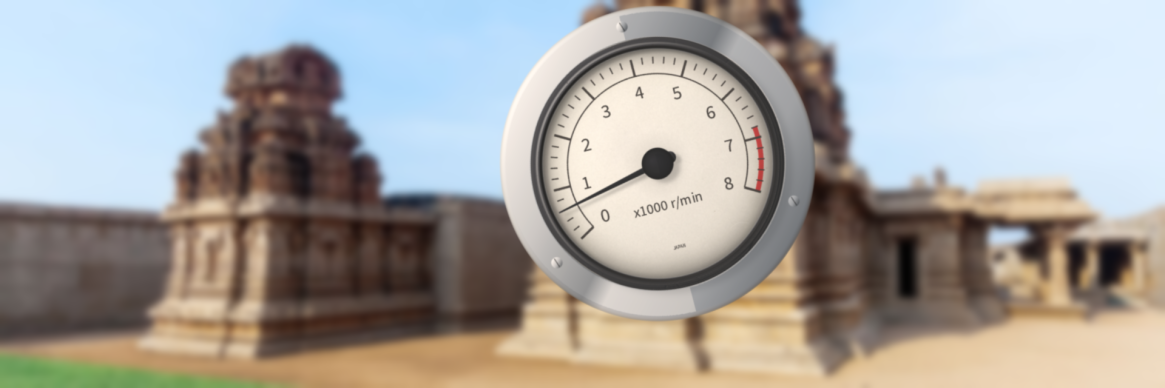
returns 600rpm
